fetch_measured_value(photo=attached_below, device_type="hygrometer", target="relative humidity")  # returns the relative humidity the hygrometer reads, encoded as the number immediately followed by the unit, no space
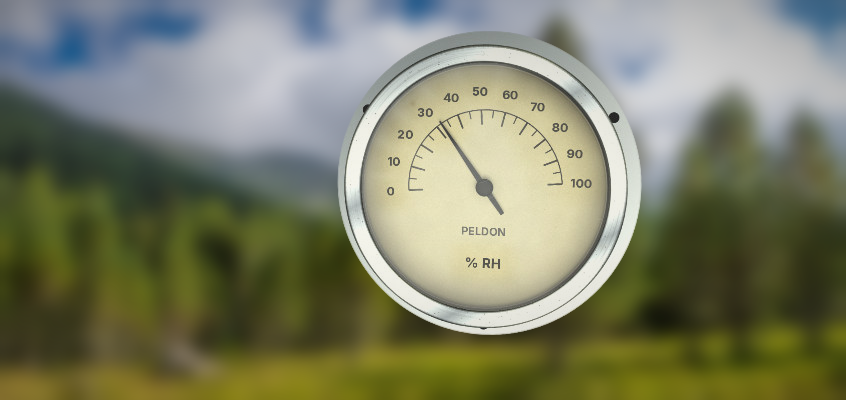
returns 32.5%
